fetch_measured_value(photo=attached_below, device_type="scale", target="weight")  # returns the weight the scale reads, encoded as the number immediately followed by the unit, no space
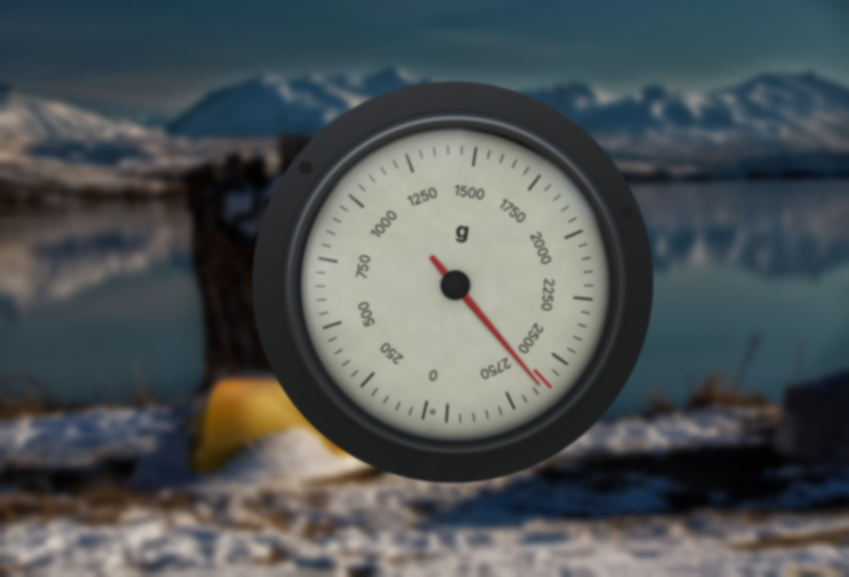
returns 2625g
